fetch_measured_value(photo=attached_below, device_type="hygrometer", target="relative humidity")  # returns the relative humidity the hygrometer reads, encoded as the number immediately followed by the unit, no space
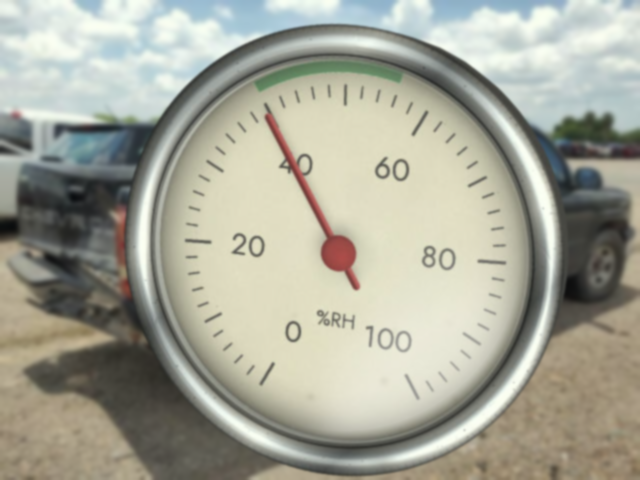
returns 40%
